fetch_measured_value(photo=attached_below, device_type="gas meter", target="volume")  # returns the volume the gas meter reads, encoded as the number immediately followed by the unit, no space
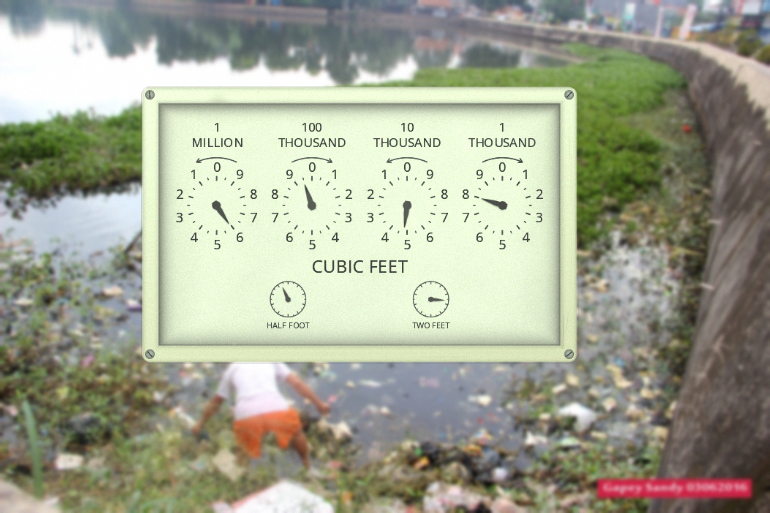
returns 594800ft³
